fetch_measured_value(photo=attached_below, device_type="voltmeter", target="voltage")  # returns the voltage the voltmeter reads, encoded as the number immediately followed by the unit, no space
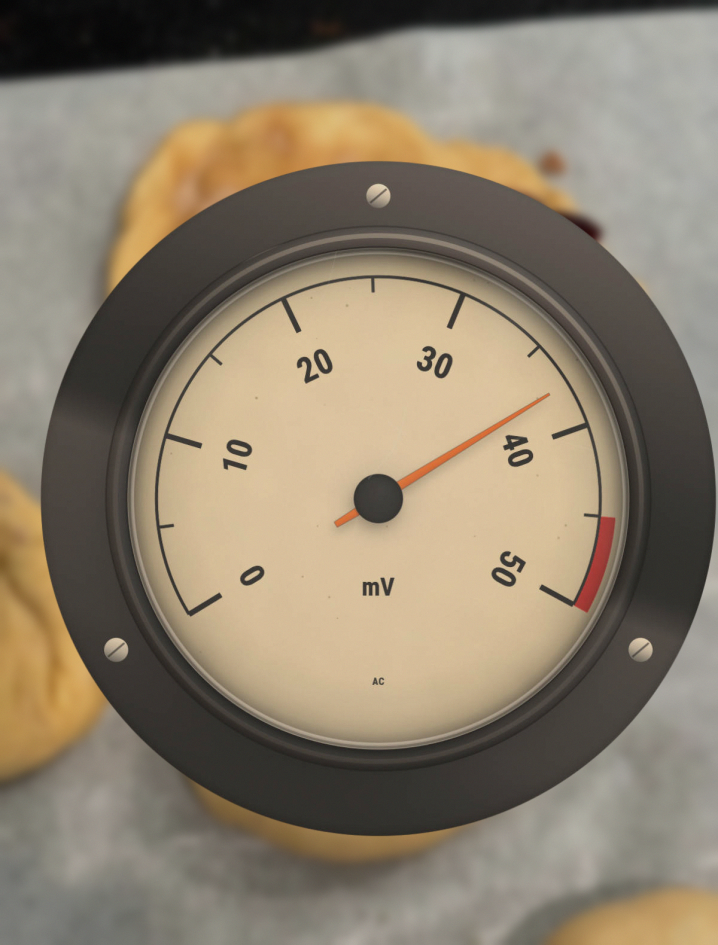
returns 37.5mV
